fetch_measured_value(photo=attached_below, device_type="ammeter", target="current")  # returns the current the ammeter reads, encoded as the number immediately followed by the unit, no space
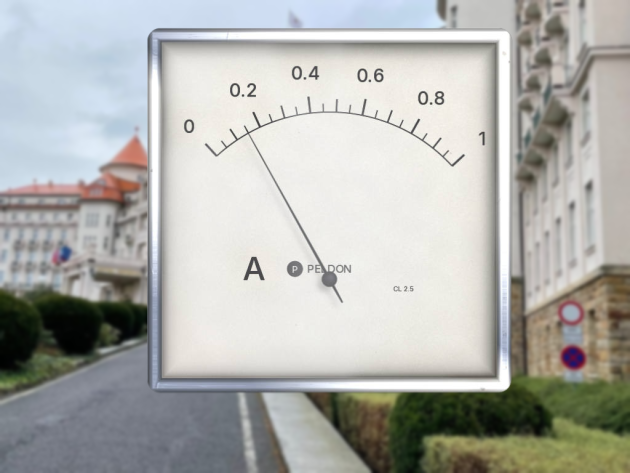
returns 0.15A
